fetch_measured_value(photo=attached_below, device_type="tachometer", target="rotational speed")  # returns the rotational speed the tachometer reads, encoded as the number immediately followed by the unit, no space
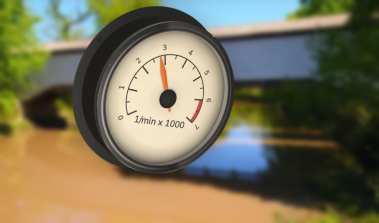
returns 2750rpm
